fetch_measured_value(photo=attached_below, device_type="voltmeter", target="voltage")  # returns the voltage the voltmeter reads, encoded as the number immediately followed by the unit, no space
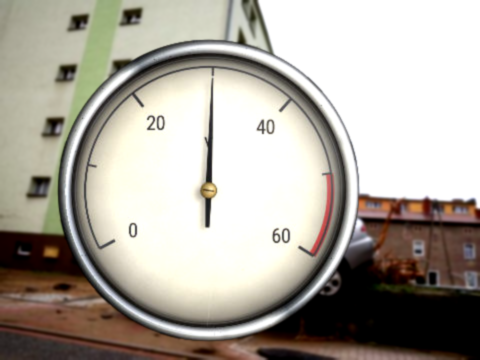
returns 30V
